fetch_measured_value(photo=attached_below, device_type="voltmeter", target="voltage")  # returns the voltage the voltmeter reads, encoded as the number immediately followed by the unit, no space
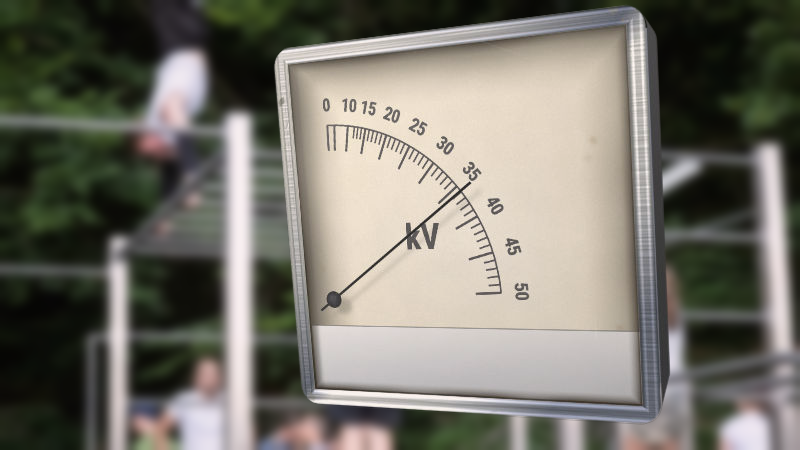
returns 36kV
